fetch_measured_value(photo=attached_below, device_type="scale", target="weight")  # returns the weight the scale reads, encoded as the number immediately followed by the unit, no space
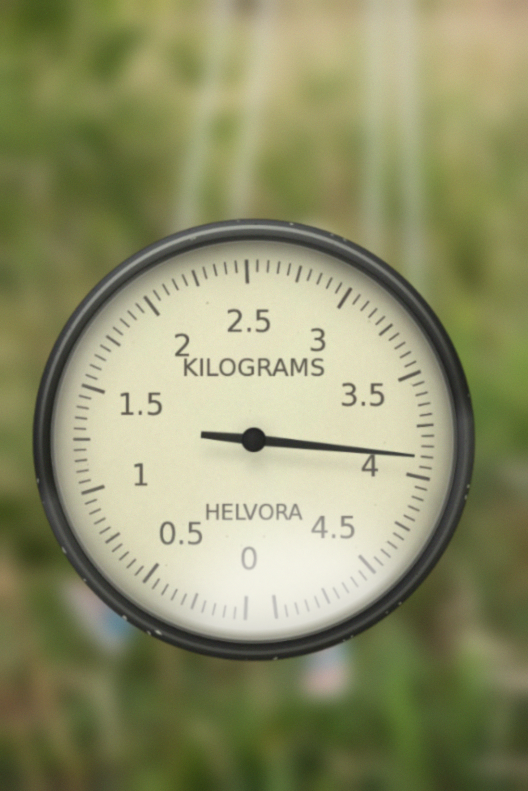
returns 3.9kg
